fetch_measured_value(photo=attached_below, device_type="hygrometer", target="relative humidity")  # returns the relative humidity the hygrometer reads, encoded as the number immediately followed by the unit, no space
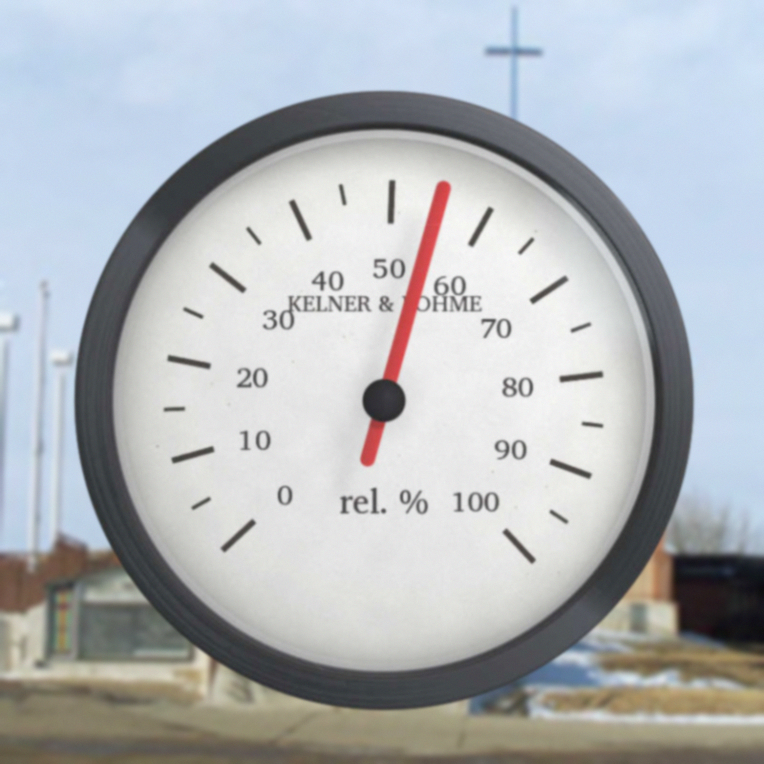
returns 55%
